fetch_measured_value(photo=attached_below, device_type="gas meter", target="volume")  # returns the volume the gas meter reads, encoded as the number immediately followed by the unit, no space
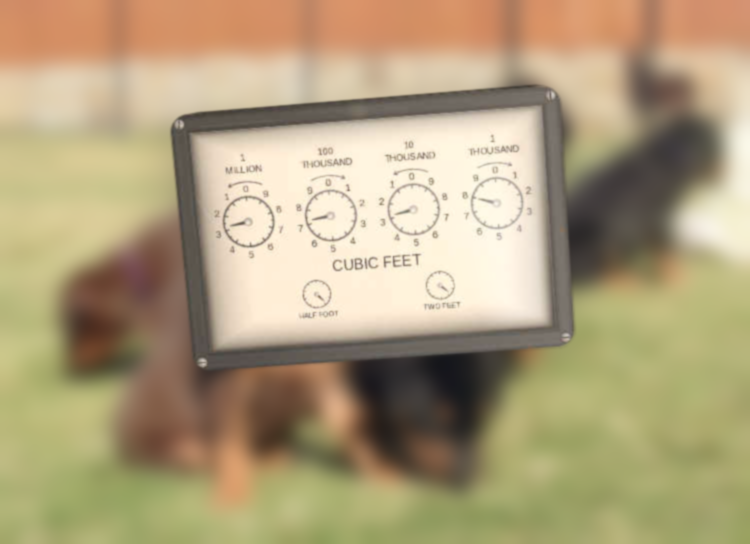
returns 272800ft³
